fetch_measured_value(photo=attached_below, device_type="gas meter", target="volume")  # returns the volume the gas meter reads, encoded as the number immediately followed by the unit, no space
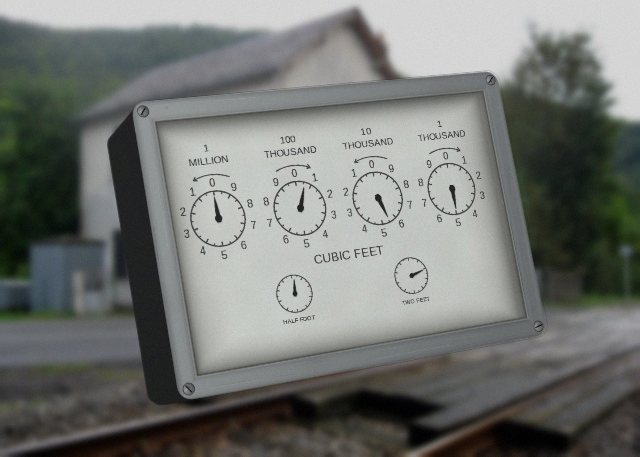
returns 5500ft³
